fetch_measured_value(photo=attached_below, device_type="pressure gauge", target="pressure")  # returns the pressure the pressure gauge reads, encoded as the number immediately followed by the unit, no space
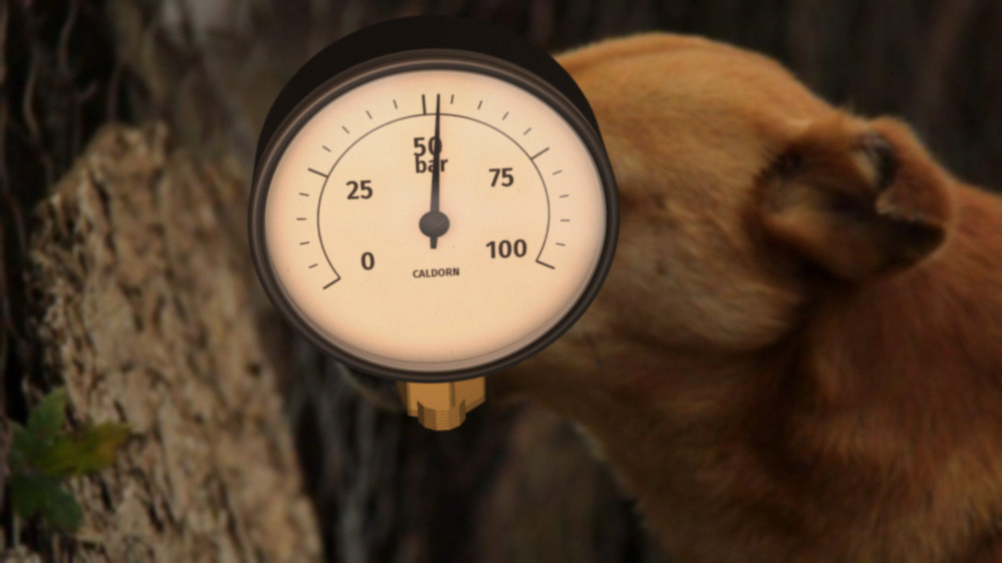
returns 52.5bar
